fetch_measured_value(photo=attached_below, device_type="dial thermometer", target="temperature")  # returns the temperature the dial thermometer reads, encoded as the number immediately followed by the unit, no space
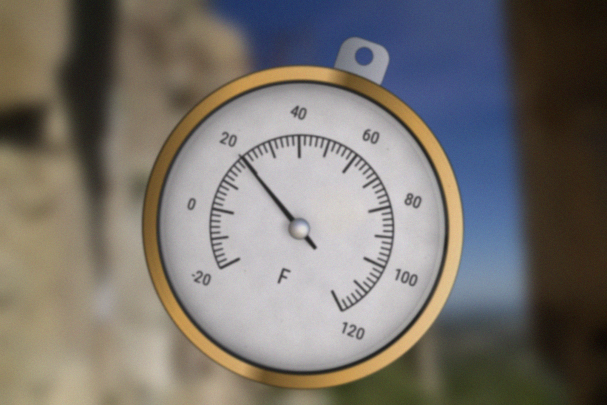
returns 20°F
